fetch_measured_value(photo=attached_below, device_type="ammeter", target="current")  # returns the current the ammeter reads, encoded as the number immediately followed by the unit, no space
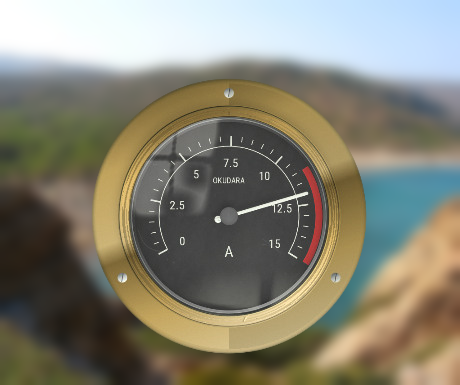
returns 12A
